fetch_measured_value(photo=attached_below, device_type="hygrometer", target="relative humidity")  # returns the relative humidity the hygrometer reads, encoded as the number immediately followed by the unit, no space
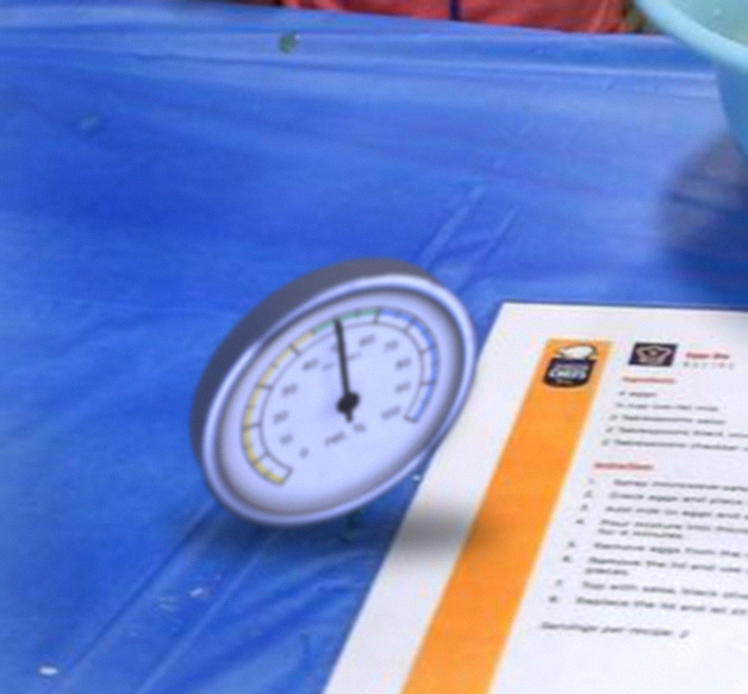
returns 50%
